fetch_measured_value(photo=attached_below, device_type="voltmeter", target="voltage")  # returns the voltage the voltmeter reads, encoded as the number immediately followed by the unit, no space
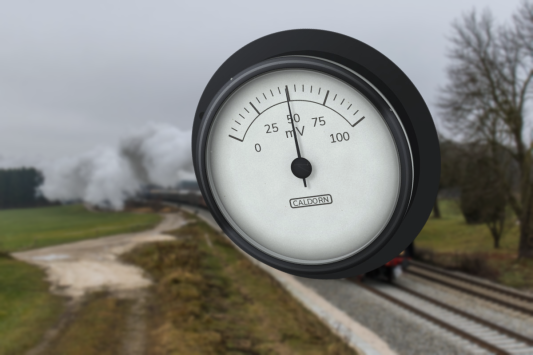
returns 50mV
